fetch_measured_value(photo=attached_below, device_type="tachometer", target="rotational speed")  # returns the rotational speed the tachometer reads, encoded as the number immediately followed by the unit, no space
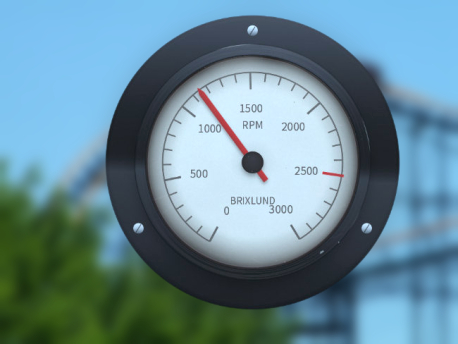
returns 1150rpm
